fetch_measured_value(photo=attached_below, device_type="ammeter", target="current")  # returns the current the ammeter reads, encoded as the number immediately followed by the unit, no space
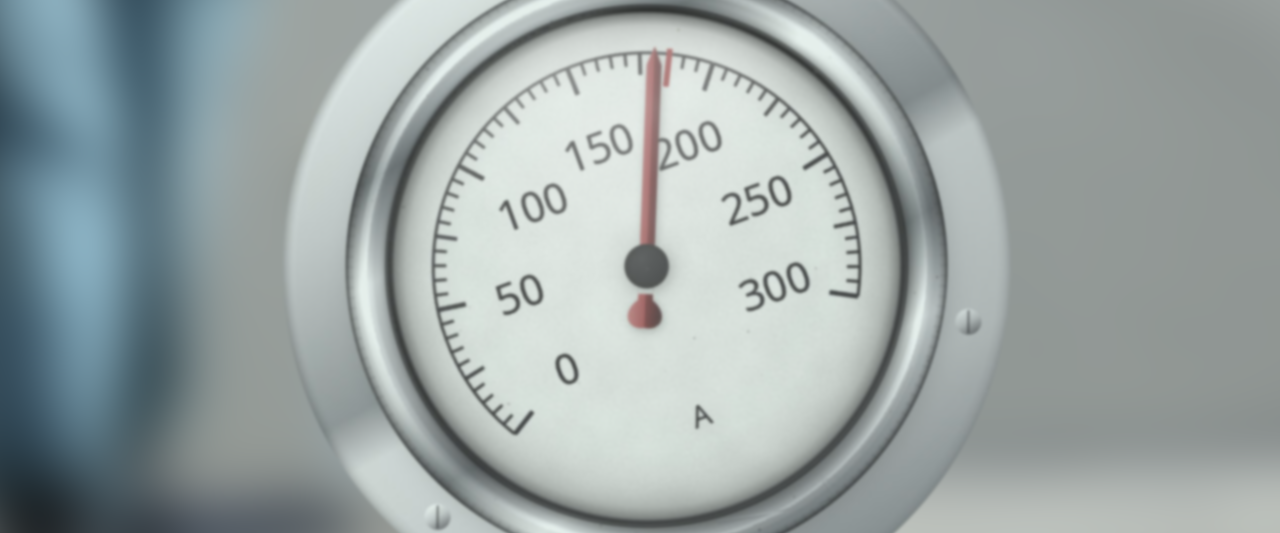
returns 180A
